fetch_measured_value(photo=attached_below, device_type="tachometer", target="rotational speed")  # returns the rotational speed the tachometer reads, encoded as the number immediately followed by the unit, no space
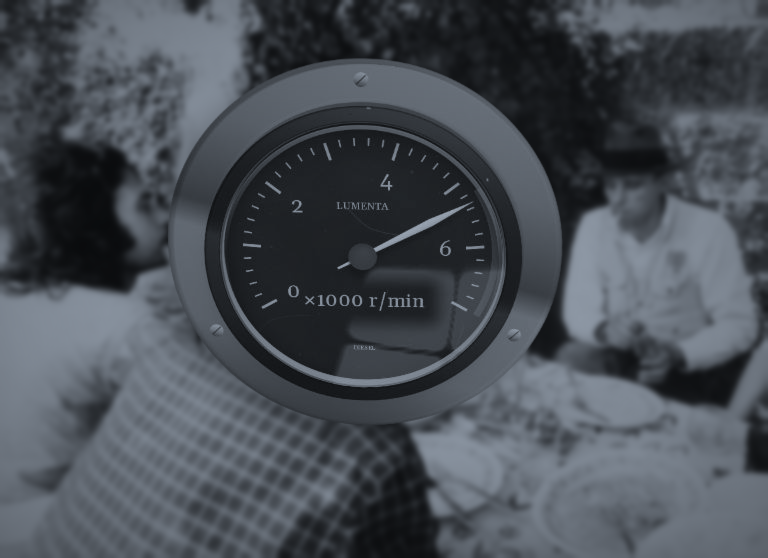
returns 5300rpm
